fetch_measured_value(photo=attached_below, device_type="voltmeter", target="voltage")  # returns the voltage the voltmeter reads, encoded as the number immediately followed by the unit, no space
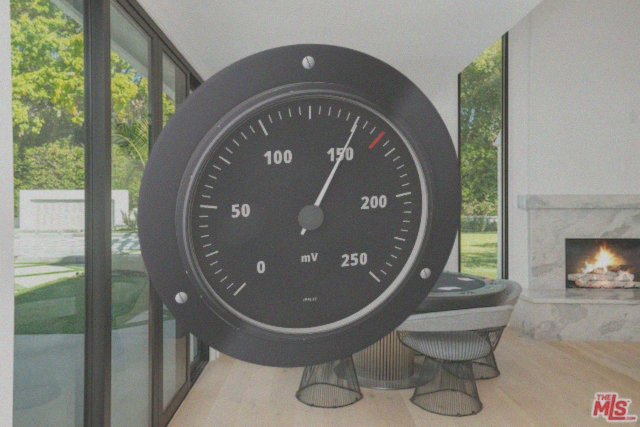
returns 150mV
